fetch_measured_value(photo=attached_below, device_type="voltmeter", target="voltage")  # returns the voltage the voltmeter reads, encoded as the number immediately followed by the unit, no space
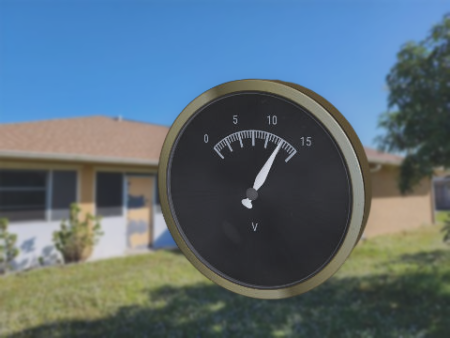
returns 12.5V
